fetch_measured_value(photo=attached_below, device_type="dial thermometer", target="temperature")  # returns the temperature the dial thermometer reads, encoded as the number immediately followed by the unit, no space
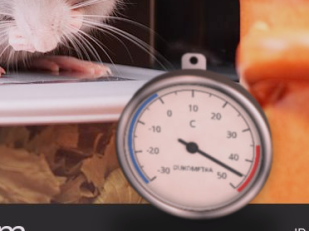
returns 45°C
